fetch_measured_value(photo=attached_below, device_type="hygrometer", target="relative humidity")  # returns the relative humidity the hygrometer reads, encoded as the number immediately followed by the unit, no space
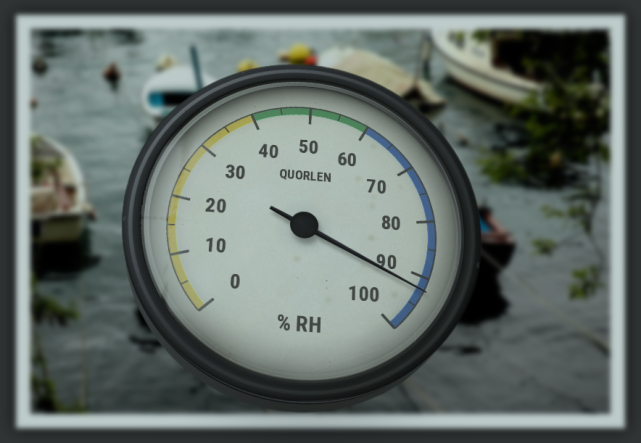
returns 92.5%
